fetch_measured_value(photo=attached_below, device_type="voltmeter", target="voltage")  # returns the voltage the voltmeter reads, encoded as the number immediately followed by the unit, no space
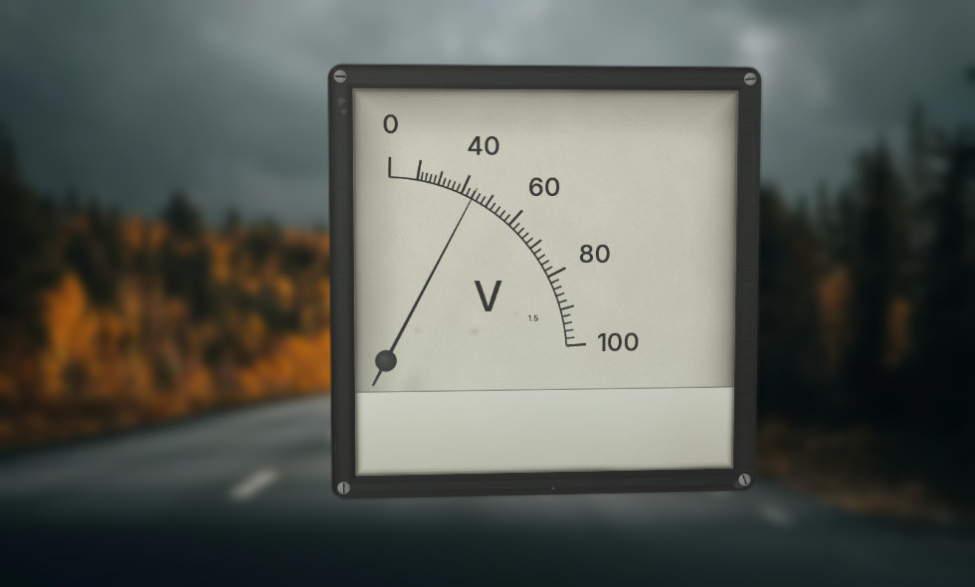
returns 44V
